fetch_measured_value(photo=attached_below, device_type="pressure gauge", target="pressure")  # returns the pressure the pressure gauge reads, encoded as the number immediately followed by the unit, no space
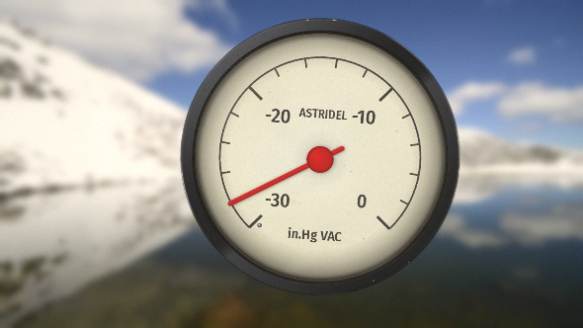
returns -28inHg
